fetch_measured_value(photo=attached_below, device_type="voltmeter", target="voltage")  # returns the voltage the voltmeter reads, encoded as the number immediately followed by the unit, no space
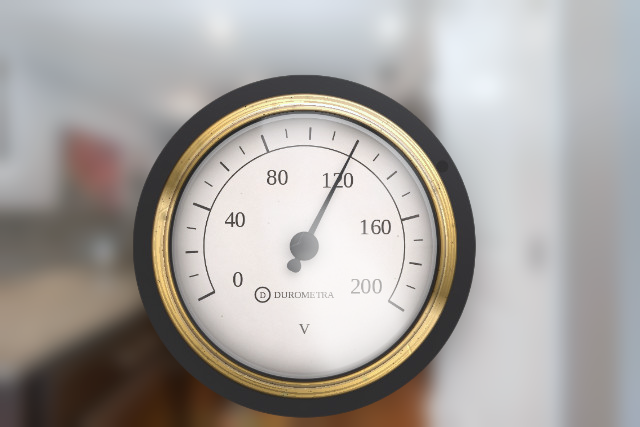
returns 120V
